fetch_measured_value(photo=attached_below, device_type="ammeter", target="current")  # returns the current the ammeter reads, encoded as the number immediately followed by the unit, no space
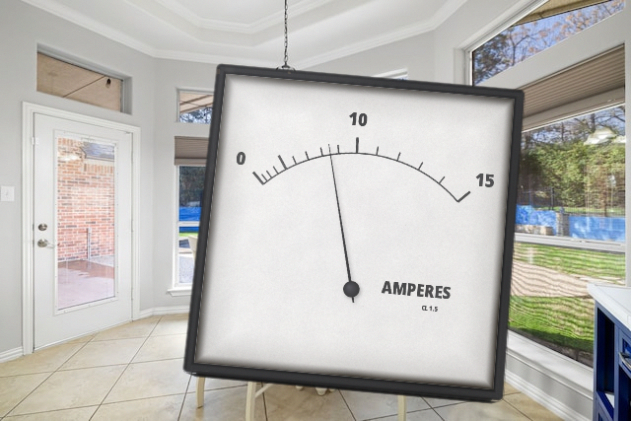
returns 8.5A
